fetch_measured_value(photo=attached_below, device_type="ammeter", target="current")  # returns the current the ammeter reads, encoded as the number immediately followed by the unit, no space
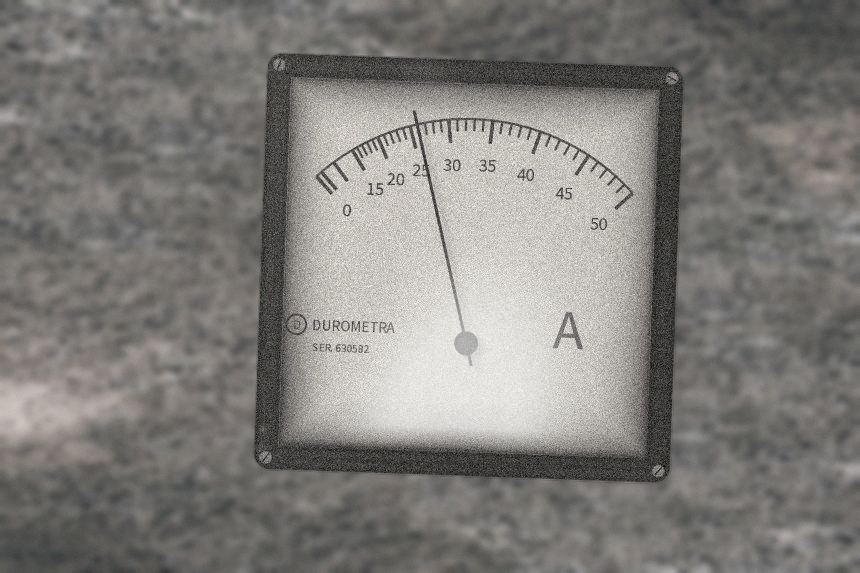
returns 26A
